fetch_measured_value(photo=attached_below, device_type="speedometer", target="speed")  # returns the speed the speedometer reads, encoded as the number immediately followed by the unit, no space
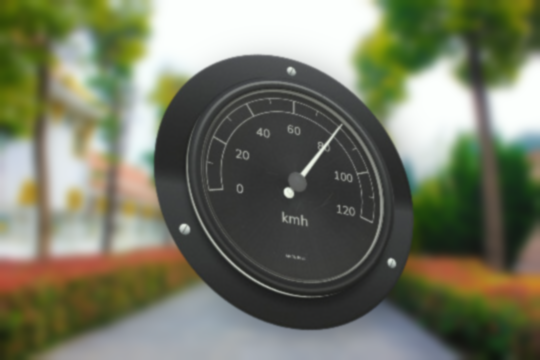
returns 80km/h
